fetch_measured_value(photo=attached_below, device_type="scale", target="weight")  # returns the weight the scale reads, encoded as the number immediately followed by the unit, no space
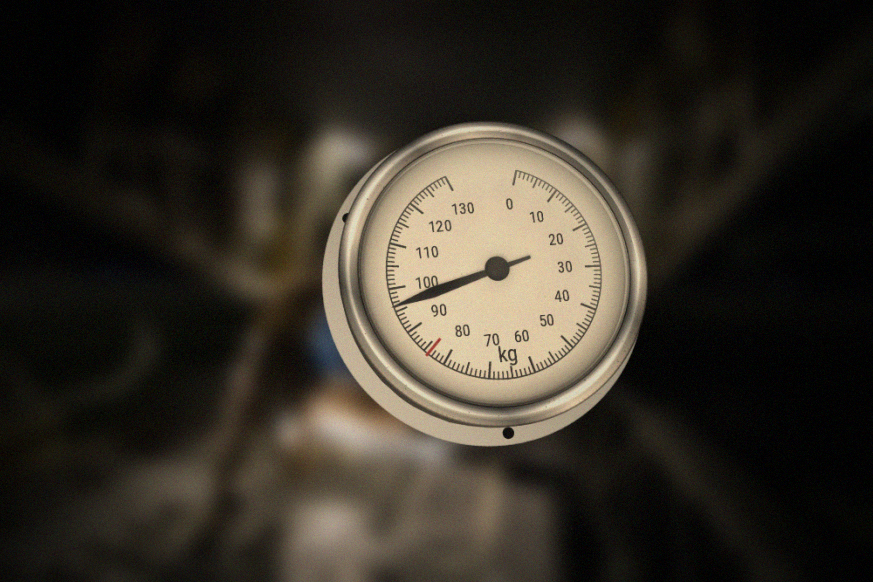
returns 96kg
